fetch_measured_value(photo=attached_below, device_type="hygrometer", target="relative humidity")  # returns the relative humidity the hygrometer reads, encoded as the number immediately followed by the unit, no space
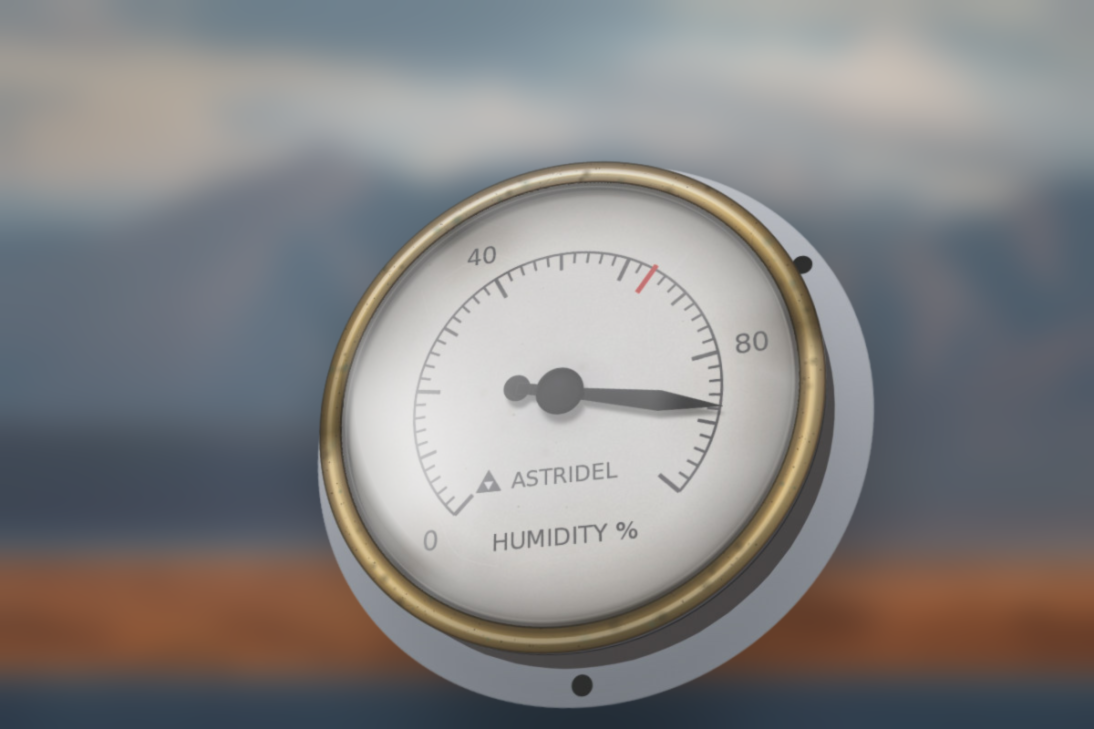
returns 88%
